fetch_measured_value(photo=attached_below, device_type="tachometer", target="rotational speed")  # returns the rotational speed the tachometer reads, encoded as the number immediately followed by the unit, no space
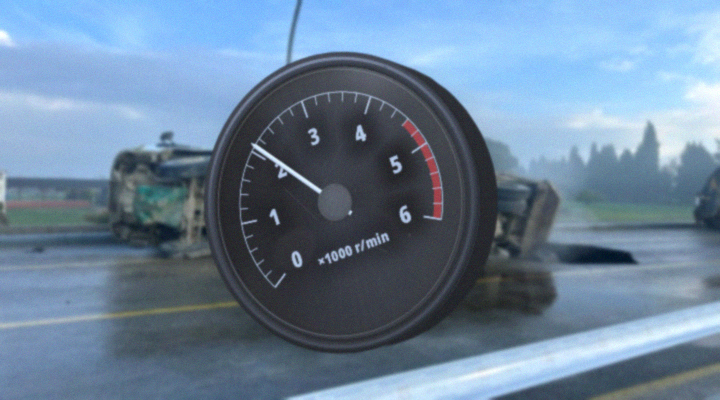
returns 2100rpm
